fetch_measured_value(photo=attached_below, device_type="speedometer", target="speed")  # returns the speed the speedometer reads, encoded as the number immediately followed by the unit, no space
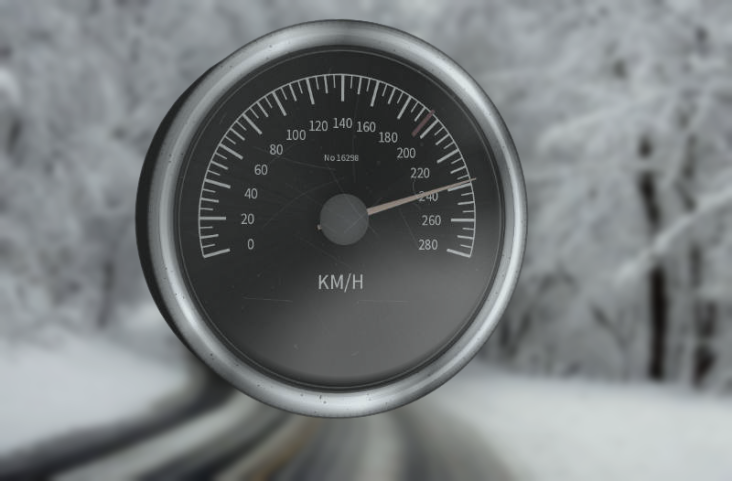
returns 237.5km/h
